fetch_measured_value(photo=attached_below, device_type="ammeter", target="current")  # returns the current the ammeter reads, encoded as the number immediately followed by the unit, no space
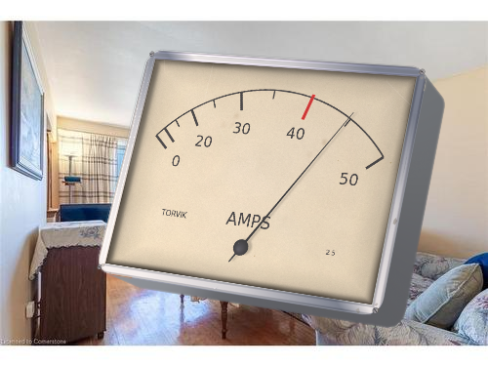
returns 45A
